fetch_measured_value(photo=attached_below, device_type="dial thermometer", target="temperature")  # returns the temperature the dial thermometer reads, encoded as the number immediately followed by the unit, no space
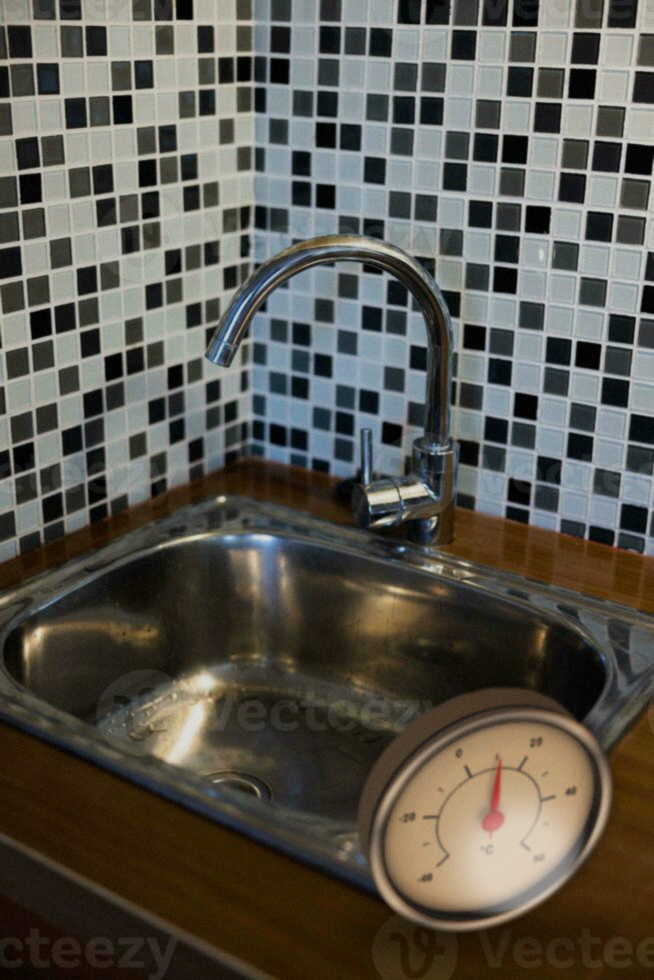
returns 10°C
